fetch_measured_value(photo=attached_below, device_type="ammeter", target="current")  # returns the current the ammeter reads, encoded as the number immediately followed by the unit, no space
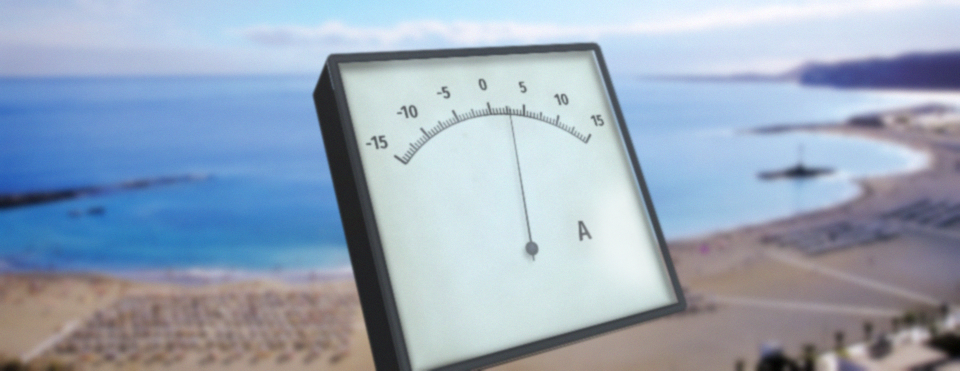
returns 2.5A
